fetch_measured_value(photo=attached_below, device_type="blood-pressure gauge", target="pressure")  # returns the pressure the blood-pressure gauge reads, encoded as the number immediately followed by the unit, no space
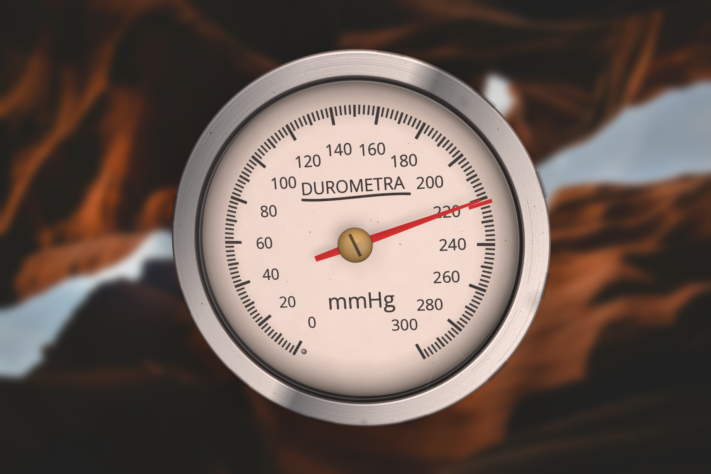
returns 220mmHg
